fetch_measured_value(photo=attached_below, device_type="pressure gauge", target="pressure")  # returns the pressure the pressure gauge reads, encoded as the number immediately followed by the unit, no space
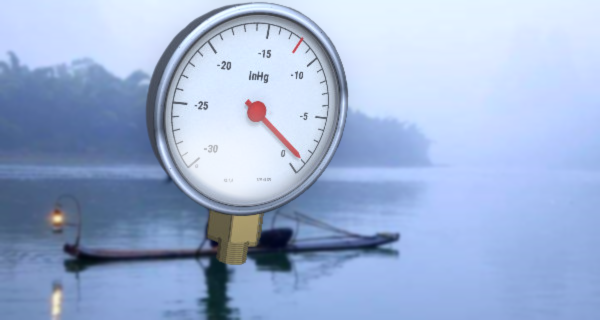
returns -1inHg
